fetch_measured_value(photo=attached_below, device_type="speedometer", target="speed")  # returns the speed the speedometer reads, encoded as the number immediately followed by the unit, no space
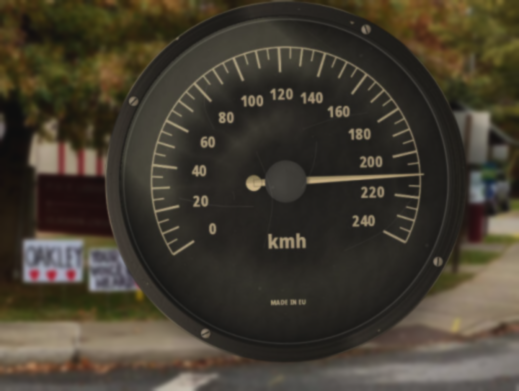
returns 210km/h
